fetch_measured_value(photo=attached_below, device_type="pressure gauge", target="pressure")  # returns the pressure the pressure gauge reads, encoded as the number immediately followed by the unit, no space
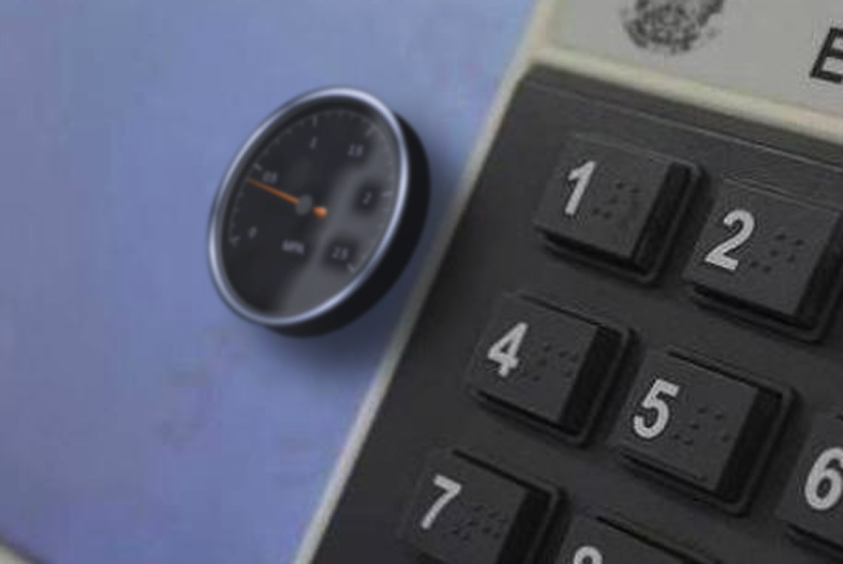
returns 0.4MPa
